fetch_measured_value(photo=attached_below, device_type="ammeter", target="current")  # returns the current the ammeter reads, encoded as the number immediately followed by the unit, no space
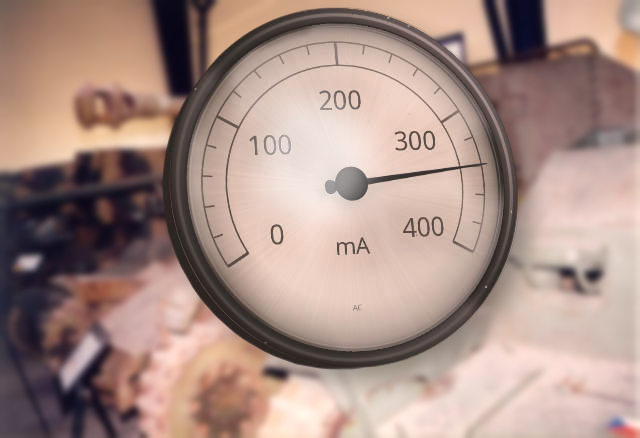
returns 340mA
